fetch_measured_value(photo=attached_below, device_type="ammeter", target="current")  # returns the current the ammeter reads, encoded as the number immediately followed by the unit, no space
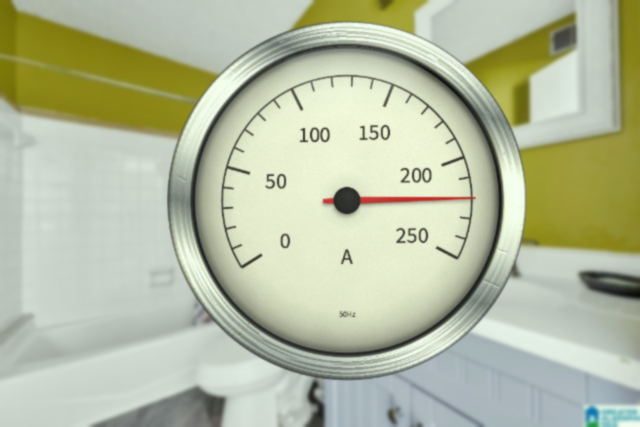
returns 220A
